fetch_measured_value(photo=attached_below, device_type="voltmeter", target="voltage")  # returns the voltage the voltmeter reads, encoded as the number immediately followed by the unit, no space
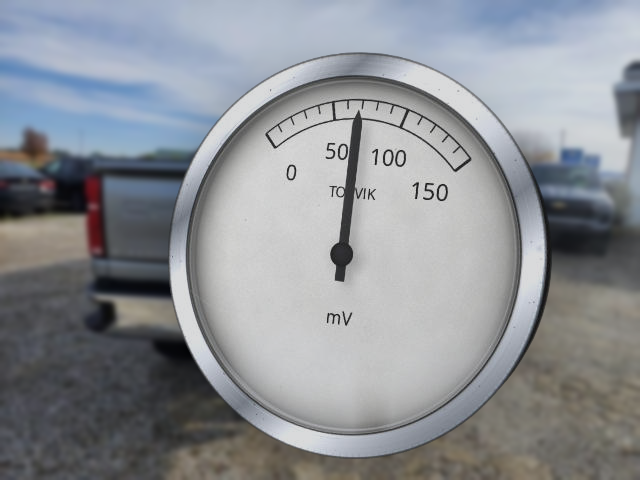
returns 70mV
